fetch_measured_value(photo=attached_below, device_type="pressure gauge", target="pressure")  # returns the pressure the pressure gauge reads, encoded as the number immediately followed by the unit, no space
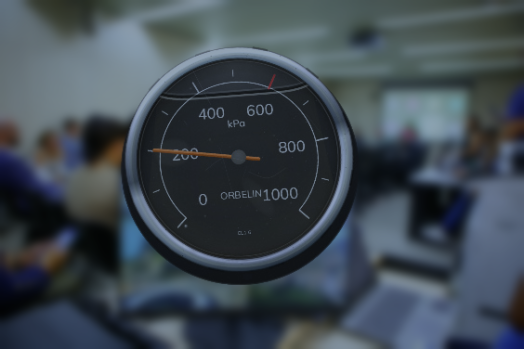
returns 200kPa
